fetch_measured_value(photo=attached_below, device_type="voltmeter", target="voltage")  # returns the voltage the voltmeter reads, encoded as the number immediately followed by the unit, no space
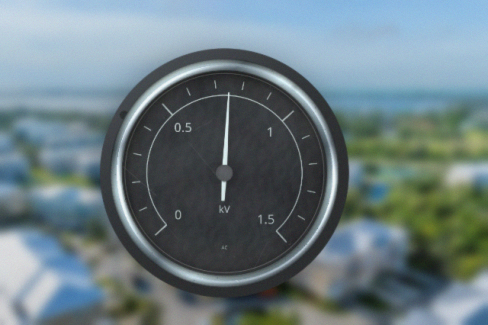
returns 0.75kV
